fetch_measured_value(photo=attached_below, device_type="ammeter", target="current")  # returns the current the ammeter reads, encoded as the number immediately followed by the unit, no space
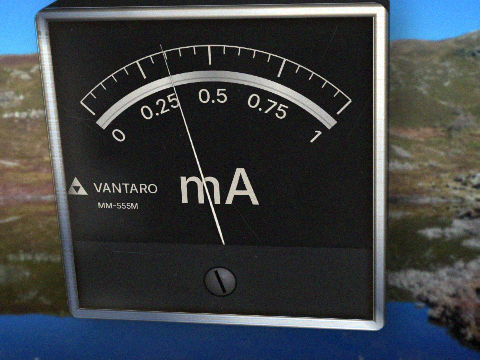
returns 0.35mA
